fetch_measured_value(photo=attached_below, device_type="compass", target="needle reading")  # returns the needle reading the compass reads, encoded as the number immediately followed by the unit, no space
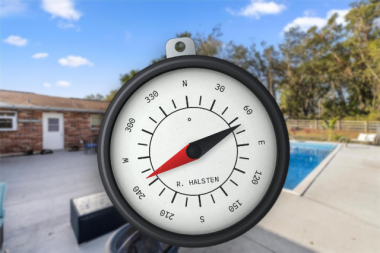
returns 247.5°
